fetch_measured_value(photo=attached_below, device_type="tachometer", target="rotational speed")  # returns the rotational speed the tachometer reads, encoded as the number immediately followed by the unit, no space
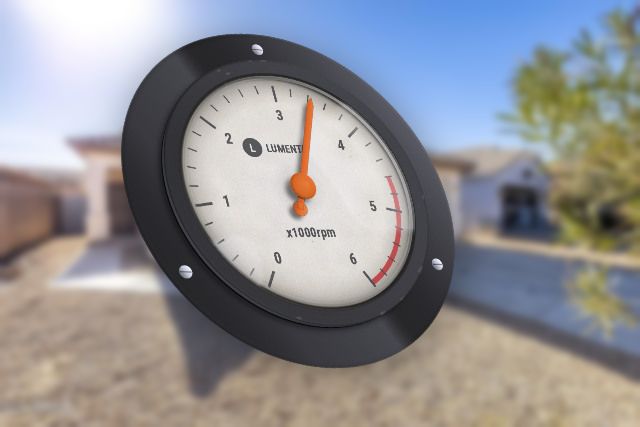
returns 3400rpm
